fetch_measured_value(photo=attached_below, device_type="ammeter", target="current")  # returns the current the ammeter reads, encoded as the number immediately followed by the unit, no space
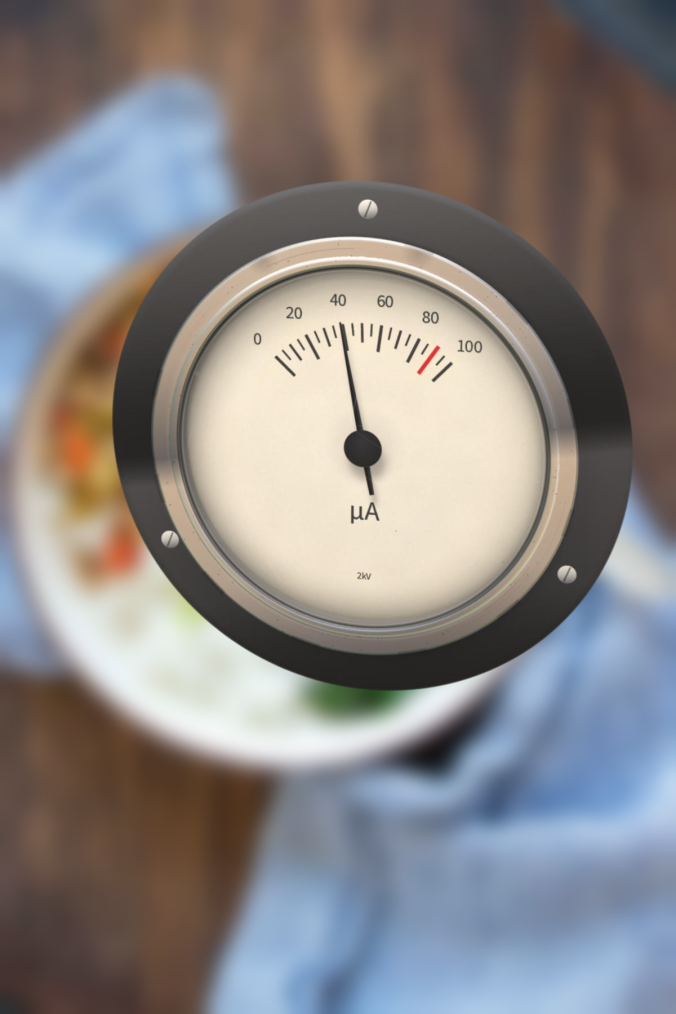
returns 40µA
